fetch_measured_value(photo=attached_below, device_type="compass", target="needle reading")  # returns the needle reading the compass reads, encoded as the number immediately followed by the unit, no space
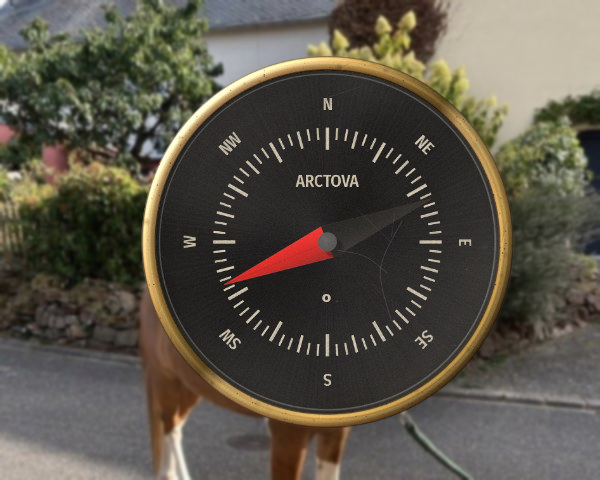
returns 247.5°
